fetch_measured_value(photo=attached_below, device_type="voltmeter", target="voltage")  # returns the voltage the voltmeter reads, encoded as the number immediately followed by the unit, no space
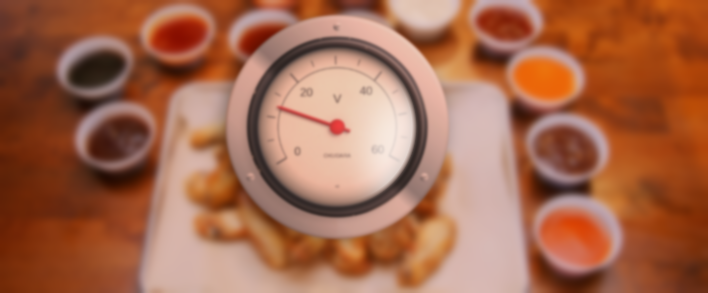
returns 12.5V
